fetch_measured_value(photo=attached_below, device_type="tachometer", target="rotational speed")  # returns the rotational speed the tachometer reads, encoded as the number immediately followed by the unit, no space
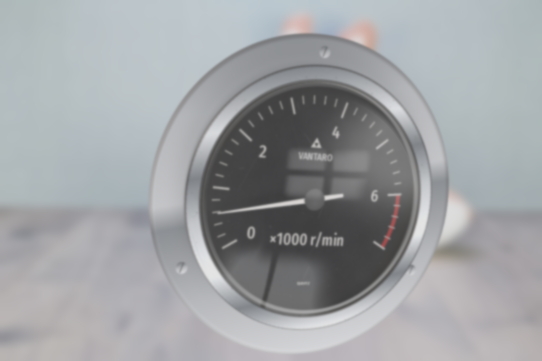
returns 600rpm
